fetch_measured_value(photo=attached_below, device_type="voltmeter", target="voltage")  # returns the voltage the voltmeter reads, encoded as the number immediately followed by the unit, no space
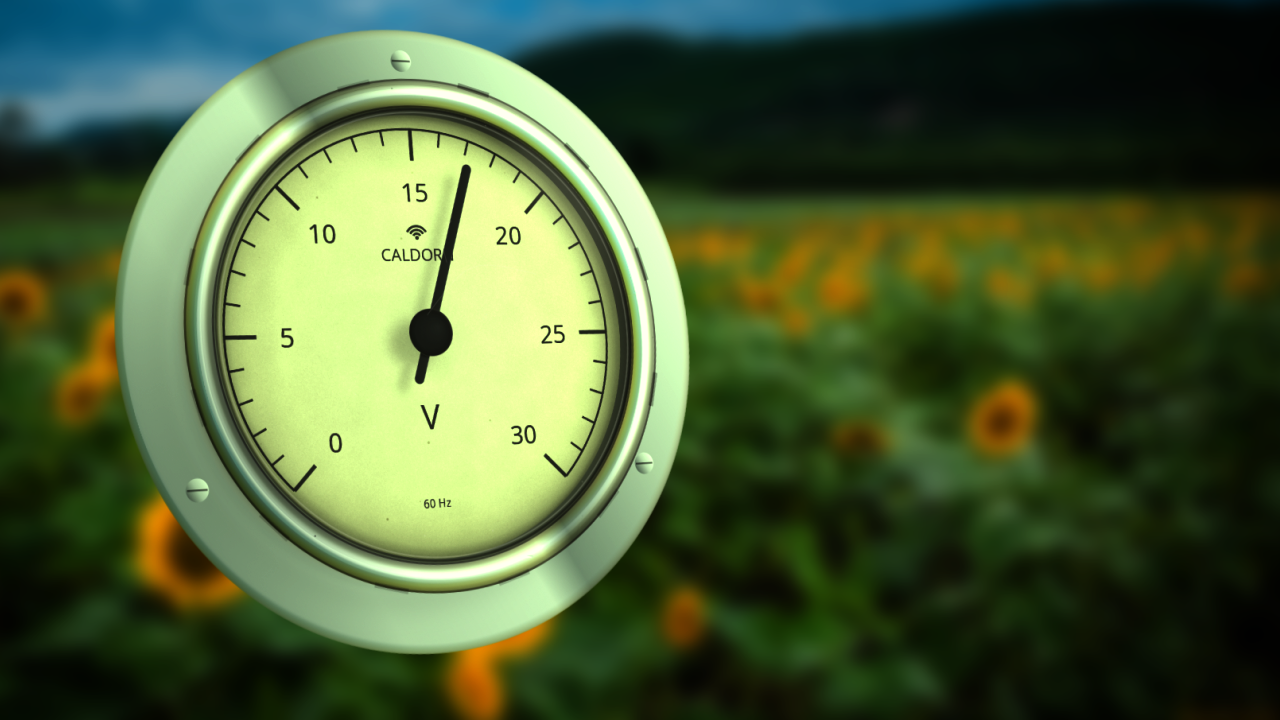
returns 17V
